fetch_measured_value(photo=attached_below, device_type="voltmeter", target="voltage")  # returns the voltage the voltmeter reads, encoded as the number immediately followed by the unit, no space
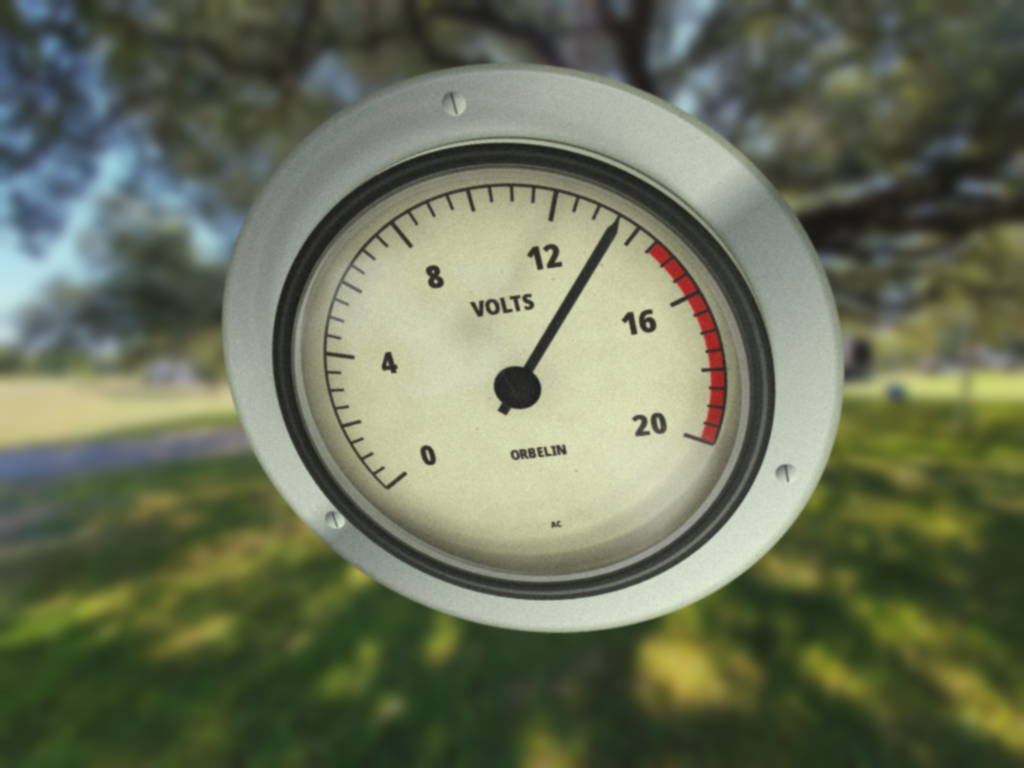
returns 13.5V
